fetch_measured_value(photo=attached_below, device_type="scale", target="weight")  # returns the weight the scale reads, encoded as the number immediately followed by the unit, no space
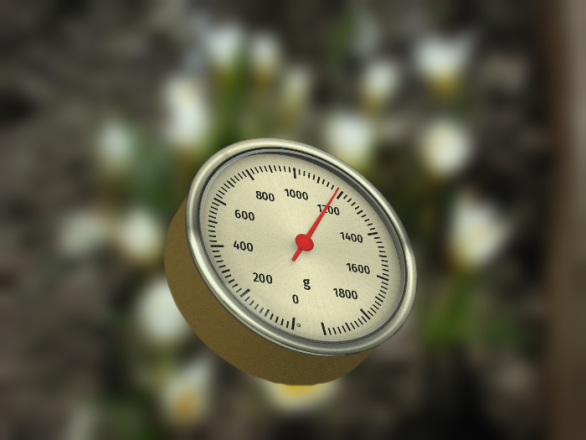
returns 1180g
